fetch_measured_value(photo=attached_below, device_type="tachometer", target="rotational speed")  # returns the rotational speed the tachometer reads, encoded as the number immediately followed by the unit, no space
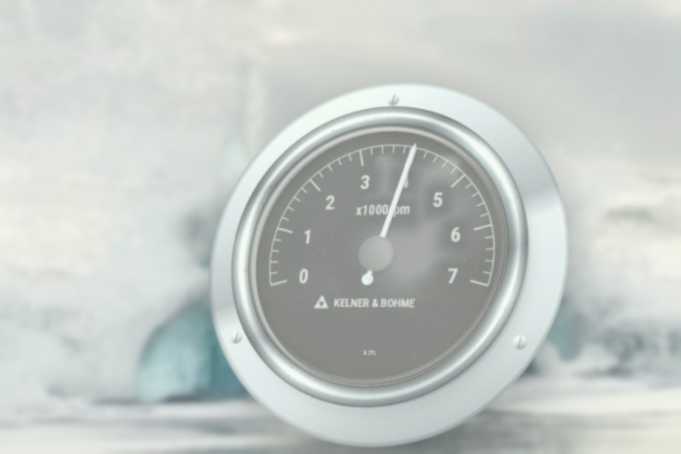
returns 4000rpm
